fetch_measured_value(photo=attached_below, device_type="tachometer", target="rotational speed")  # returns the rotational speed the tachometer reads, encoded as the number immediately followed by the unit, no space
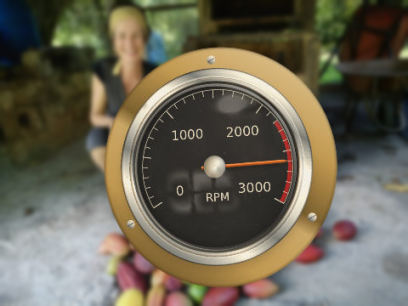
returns 2600rpm
